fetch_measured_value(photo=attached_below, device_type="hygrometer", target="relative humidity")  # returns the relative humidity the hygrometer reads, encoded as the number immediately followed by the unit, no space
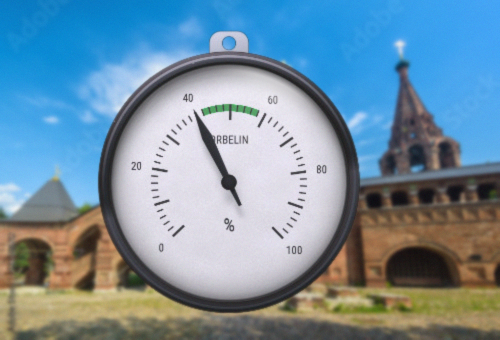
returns 40%
